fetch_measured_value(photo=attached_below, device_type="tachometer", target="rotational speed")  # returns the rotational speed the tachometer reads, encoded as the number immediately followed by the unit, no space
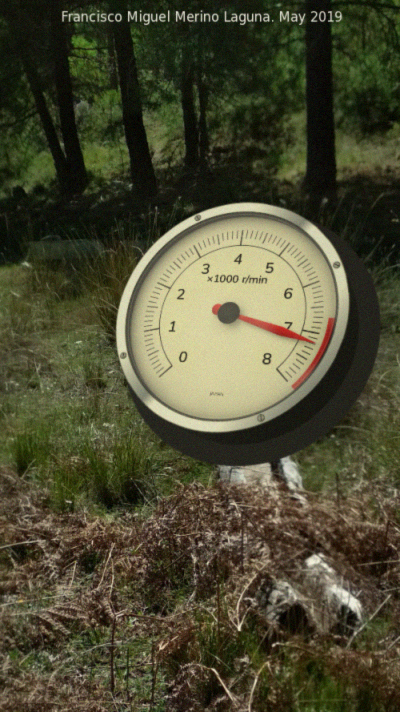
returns 7200rpm
